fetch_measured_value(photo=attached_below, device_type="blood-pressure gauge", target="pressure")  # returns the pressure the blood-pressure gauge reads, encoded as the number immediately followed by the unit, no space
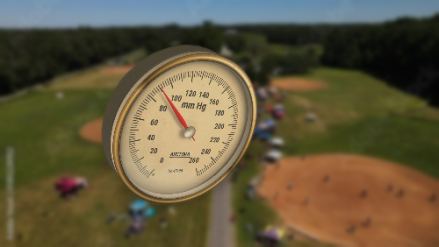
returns 90mmHg
